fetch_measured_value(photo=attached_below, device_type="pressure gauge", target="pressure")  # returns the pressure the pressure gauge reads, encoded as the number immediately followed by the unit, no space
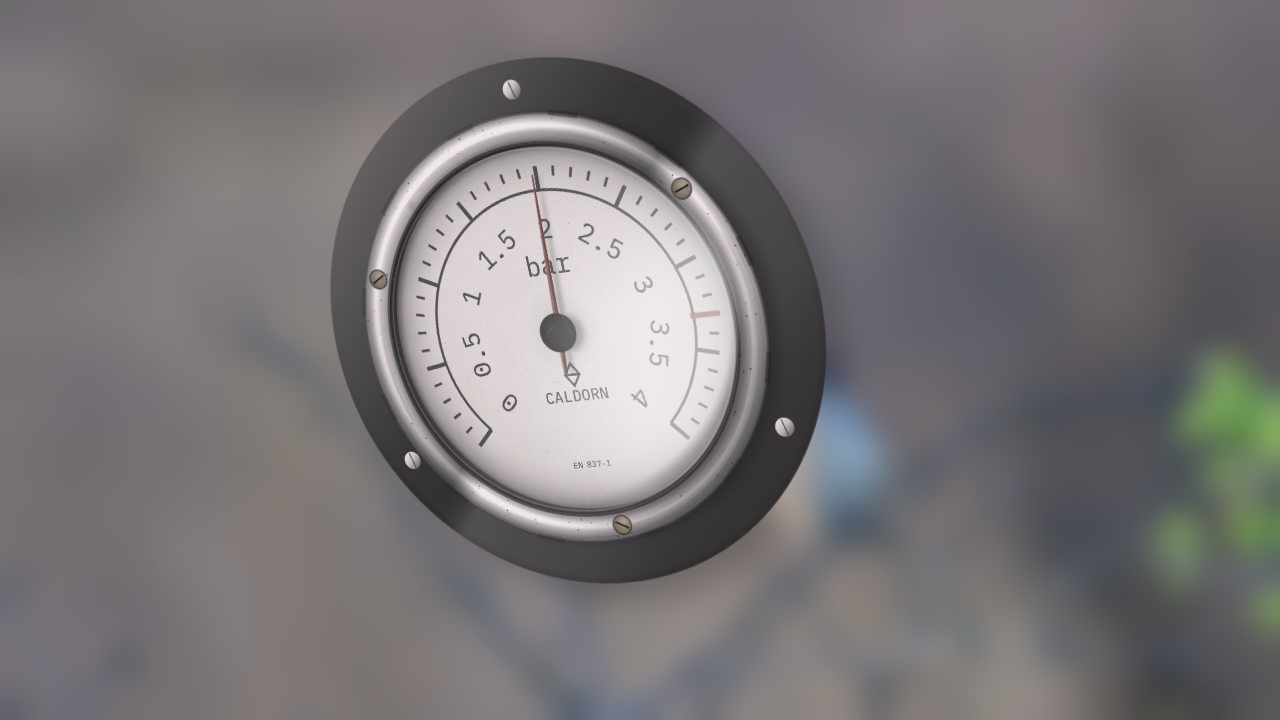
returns 2bar
